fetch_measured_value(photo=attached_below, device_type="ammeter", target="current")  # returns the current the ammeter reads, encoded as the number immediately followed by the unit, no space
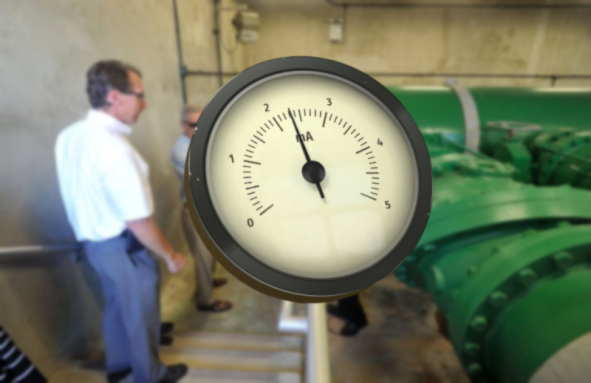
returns 2.3mA
